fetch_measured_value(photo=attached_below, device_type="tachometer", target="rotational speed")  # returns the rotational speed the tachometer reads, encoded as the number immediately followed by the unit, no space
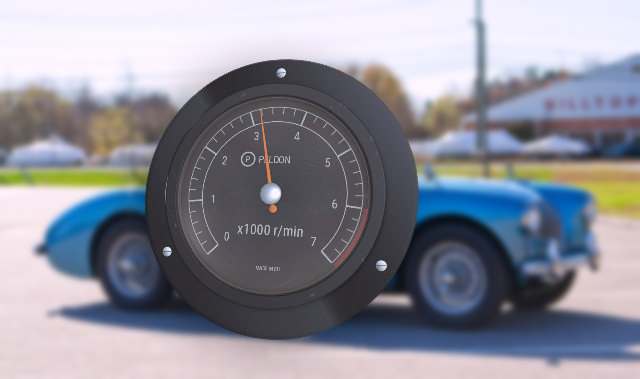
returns 3200rpm
